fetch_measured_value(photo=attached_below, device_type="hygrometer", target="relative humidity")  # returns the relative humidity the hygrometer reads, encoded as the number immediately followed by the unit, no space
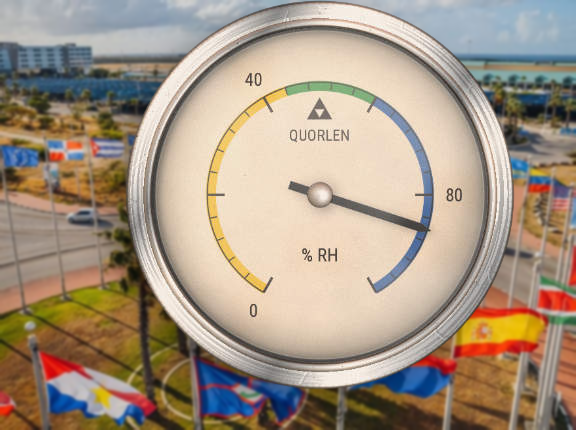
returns 86%
